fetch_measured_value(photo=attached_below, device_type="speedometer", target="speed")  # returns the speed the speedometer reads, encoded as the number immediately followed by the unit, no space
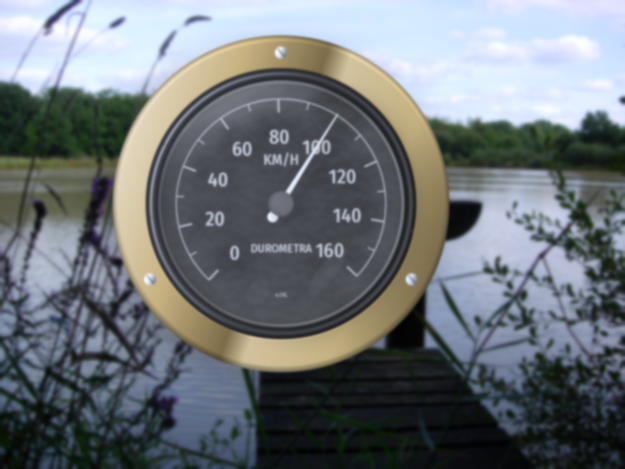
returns 100km/h
